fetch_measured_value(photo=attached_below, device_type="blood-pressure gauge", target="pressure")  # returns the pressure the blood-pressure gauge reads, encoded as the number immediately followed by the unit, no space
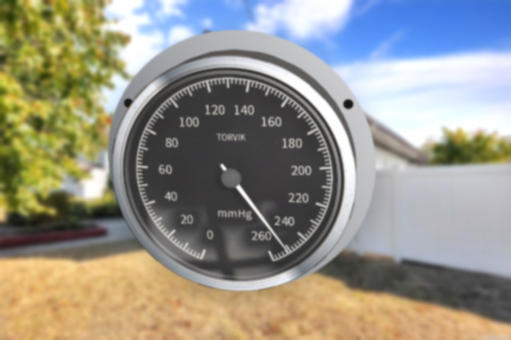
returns 250mmHg
